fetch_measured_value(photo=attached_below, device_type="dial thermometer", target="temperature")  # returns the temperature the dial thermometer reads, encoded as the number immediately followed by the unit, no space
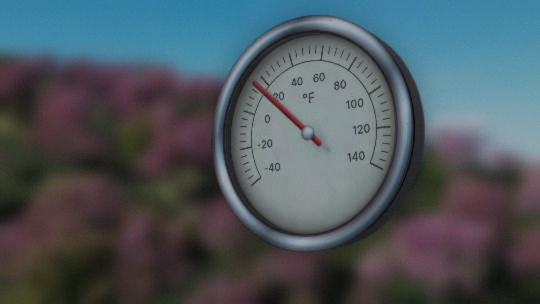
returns 16°F
